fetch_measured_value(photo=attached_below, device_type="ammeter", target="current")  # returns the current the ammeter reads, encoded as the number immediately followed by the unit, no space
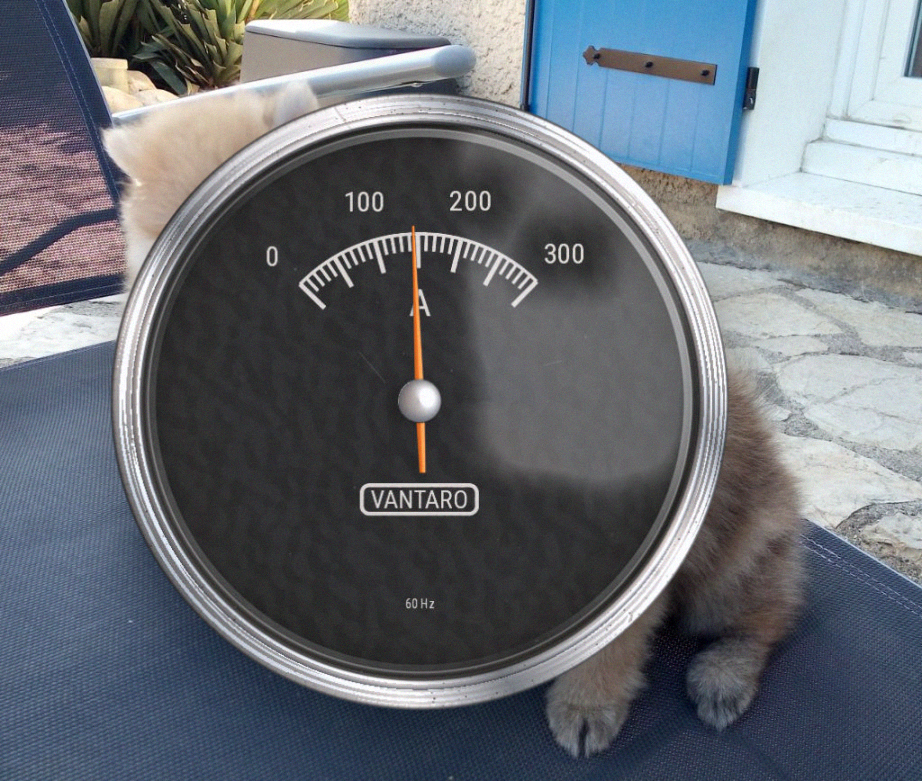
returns 145A
